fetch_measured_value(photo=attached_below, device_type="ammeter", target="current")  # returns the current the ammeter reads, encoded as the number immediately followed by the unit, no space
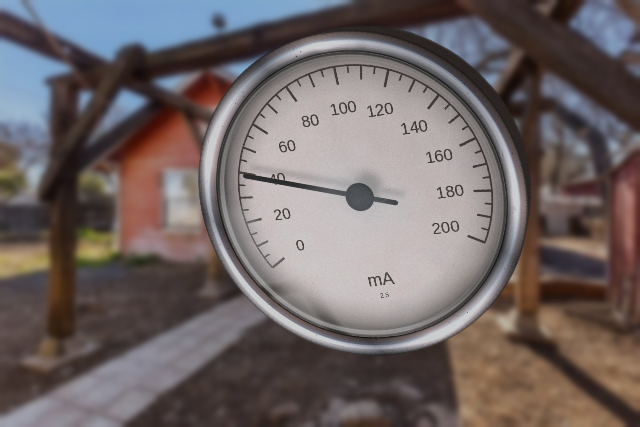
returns 40mA
